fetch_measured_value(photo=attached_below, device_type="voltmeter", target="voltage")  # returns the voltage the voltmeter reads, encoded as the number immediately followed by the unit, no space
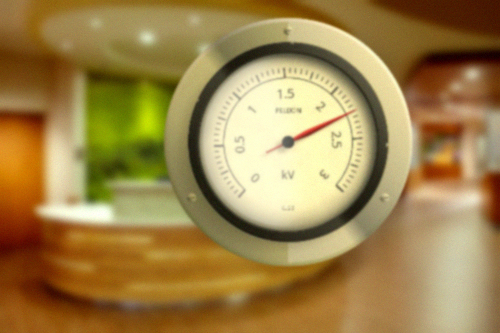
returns 2.25kV
